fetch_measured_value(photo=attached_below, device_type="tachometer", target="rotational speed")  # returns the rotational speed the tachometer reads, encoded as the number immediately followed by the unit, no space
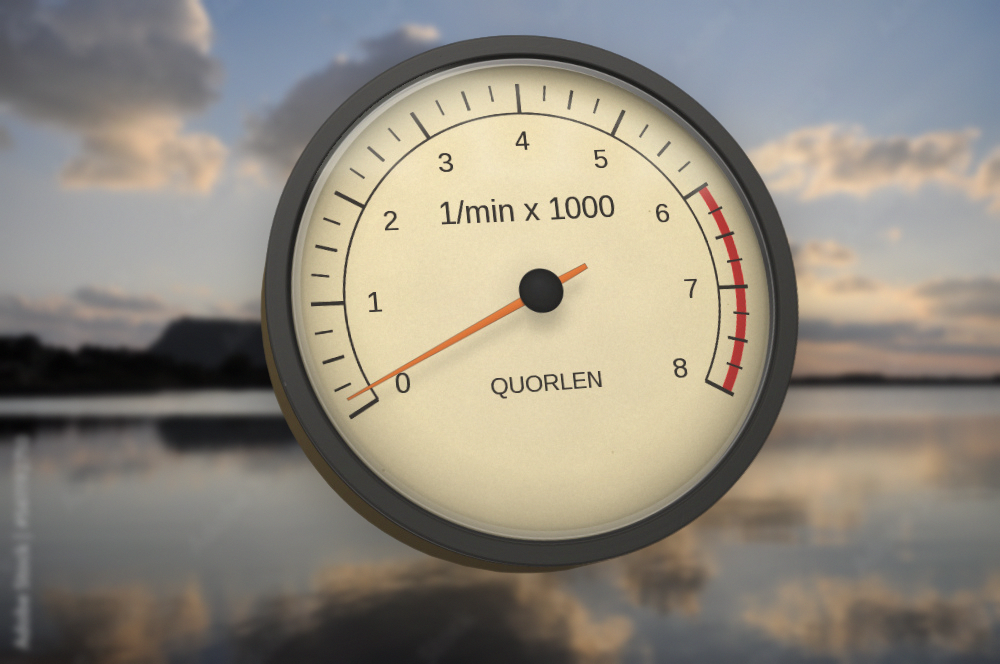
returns 125rpm
